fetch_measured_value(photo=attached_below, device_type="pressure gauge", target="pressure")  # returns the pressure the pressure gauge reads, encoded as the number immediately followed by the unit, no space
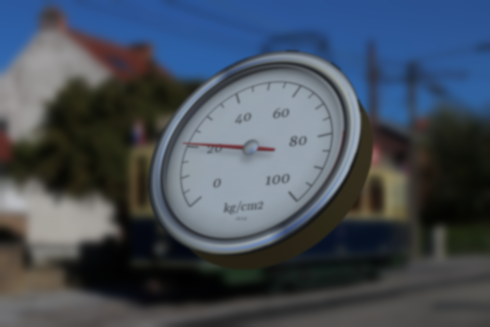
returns 20kg/cm²
